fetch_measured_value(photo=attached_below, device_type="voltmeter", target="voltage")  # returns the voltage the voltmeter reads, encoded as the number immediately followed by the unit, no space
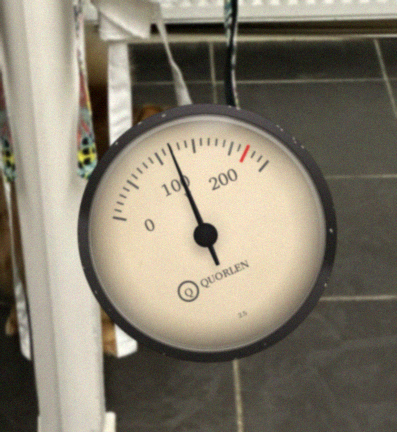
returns 120V
